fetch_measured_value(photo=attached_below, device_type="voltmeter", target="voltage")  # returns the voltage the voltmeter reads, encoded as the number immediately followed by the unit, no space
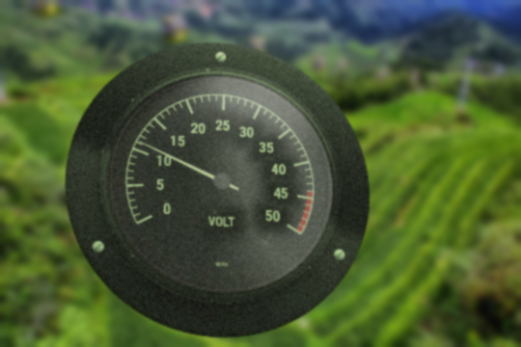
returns 11V
